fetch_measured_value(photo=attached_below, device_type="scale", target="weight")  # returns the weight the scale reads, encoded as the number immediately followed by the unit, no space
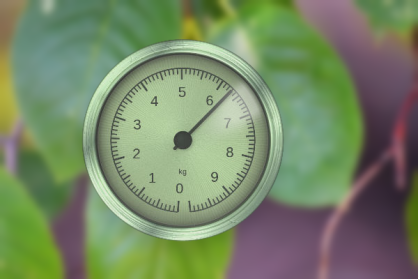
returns 6.3kg
